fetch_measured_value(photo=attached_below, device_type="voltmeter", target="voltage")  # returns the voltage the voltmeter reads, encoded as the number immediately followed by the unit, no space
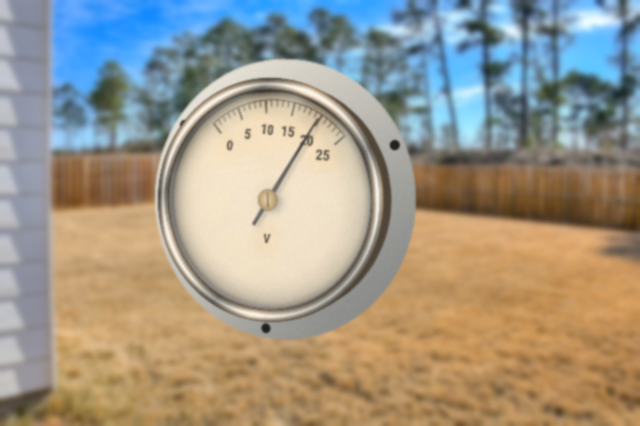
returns 20V
